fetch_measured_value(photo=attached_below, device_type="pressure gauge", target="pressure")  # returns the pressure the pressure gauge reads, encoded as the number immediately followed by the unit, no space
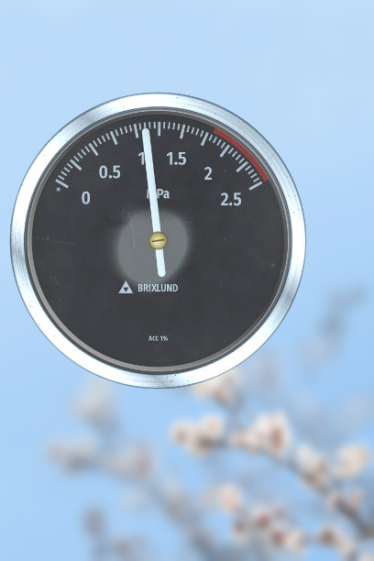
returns 1.1MPa
